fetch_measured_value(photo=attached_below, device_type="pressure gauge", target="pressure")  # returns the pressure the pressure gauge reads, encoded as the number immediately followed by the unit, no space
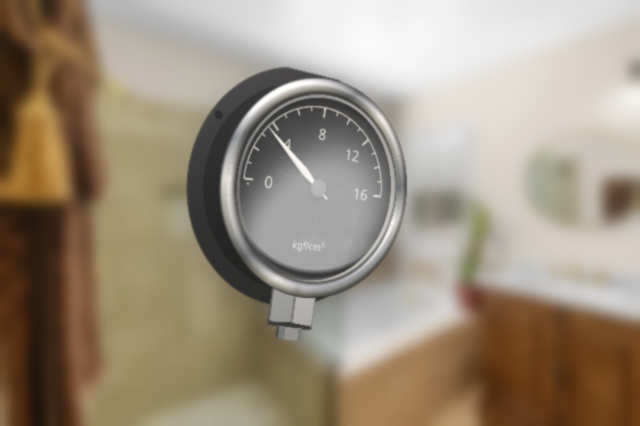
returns 3.5kg/cm²
